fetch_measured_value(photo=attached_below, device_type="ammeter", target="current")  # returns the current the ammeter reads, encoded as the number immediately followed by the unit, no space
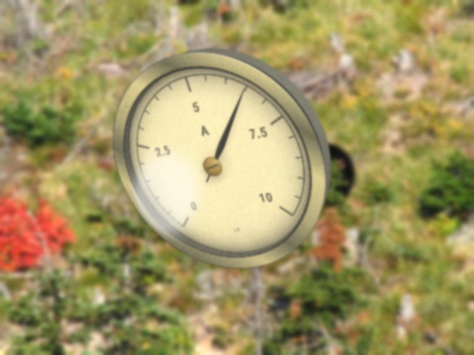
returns 6.5A
